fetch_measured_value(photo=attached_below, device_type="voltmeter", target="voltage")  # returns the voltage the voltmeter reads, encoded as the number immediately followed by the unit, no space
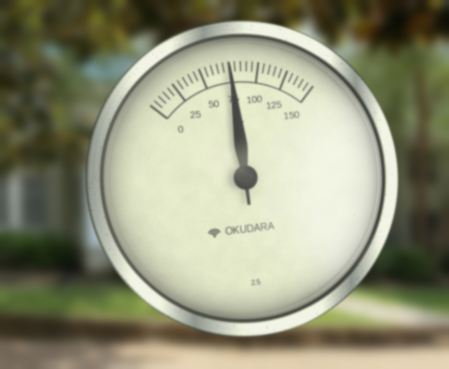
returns 75V
